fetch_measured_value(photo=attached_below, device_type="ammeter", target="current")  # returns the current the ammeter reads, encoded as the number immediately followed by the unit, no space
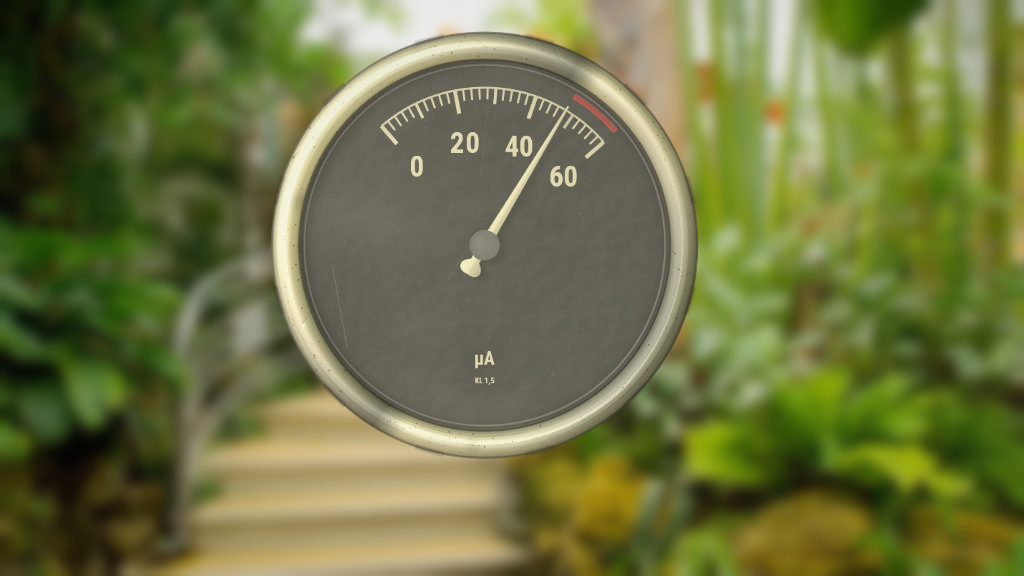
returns 48µA
